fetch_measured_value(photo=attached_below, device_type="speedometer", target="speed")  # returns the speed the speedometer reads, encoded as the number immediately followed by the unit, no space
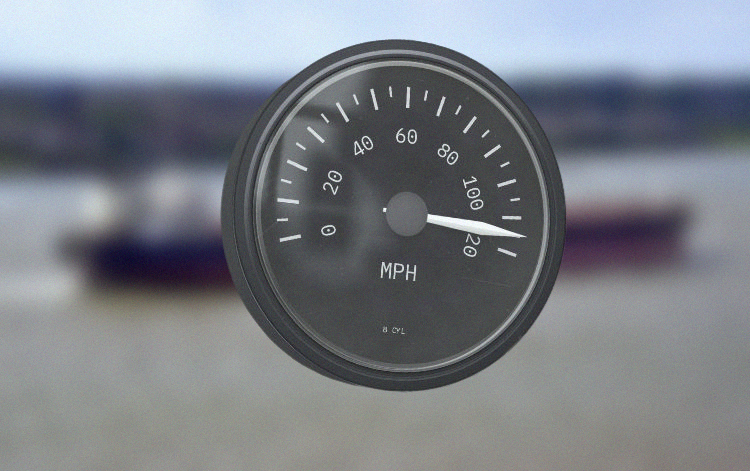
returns 115mph
